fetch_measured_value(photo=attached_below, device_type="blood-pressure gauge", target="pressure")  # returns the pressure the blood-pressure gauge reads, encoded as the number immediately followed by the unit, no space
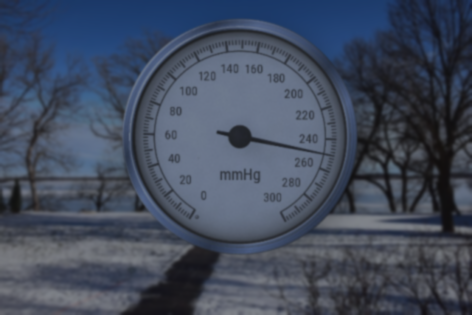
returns 250mmHg
